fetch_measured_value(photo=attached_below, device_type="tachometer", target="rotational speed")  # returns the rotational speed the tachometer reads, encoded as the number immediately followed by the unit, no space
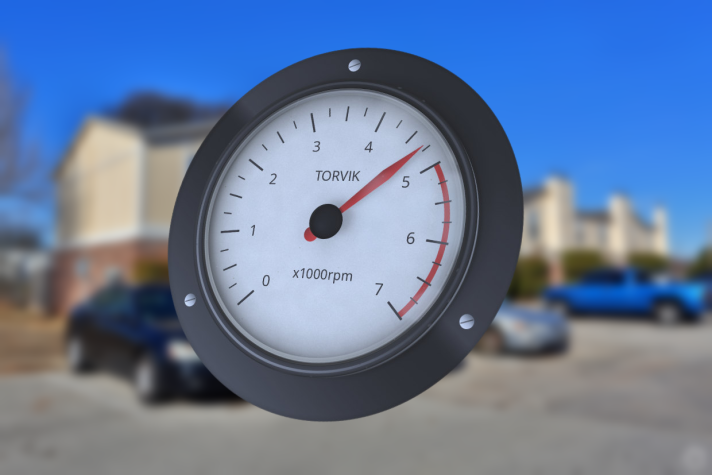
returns 4750rpm
